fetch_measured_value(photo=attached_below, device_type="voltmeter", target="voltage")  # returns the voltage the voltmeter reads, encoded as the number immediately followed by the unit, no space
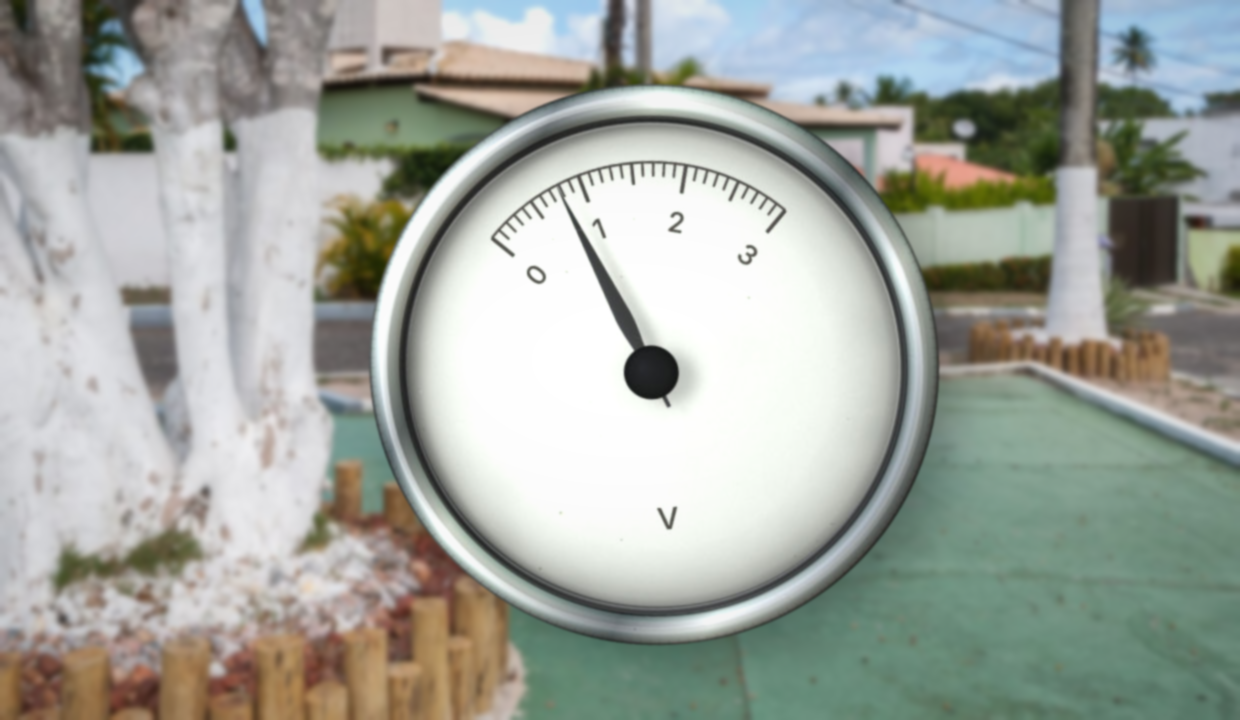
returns 0.8V
